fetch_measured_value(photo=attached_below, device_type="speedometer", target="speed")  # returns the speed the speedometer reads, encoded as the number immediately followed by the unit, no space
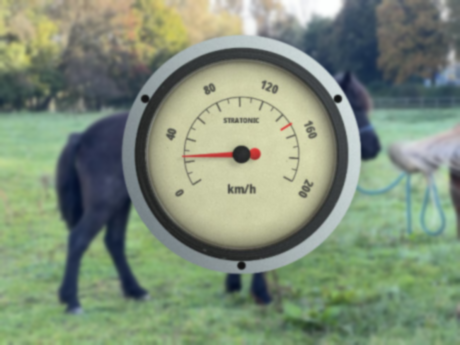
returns 25km/h
